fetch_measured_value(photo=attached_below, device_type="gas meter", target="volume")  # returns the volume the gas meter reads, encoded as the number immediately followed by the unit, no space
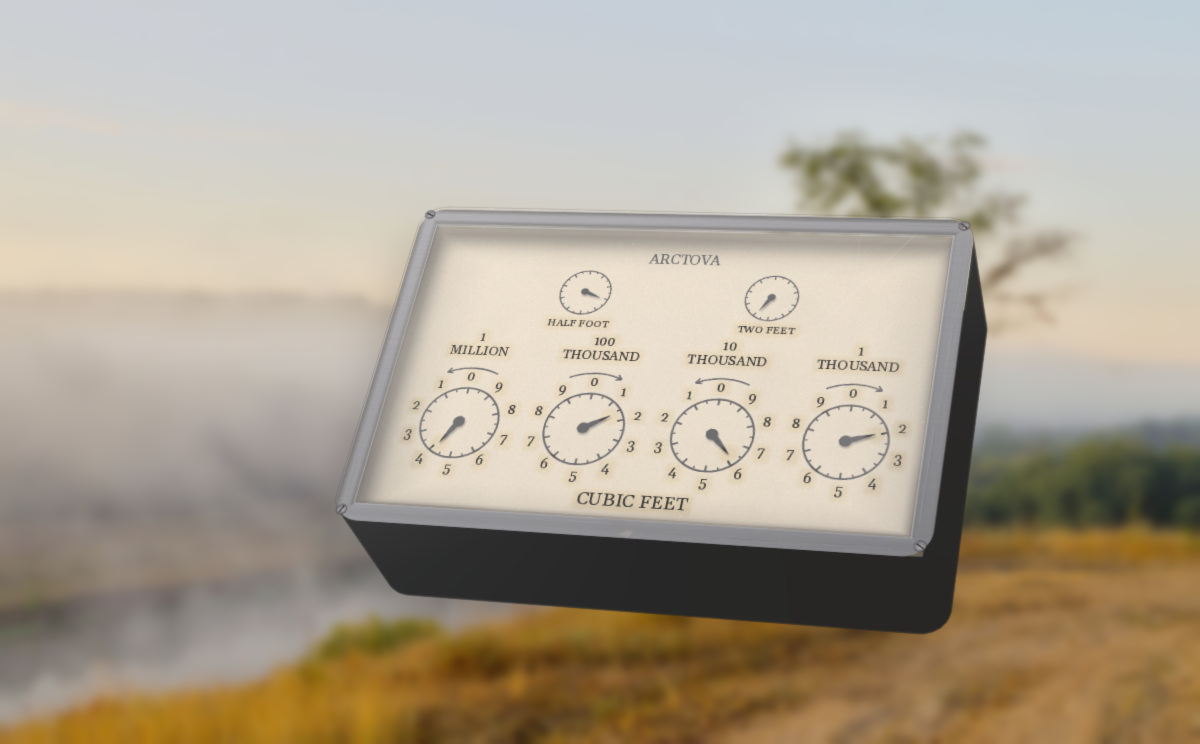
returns 416200ft³
